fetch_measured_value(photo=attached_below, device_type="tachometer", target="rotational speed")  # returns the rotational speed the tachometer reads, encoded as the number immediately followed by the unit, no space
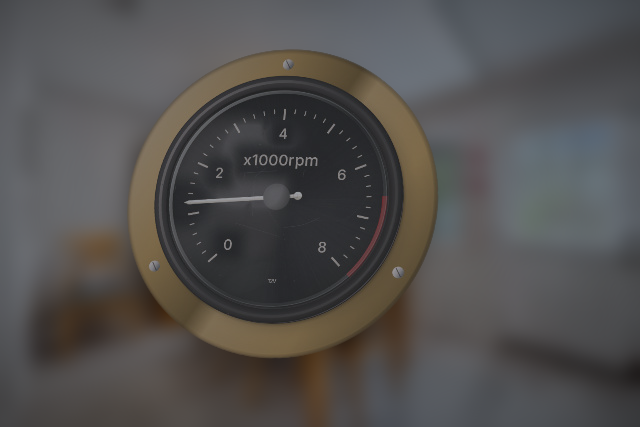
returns 1200rpm
